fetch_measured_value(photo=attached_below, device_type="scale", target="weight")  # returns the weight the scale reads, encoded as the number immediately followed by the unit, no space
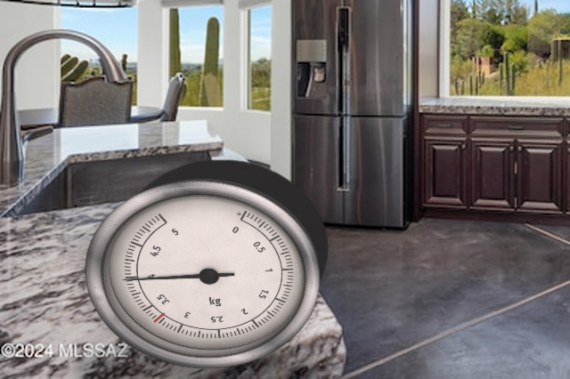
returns 4kg
